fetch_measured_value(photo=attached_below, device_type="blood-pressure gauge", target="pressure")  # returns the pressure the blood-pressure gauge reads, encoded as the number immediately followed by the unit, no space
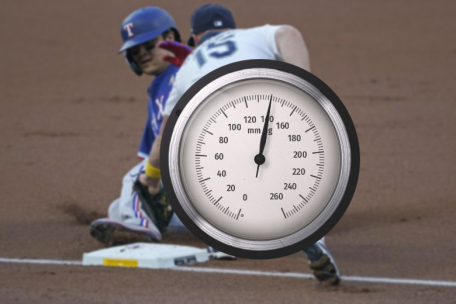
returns 140mmHg
